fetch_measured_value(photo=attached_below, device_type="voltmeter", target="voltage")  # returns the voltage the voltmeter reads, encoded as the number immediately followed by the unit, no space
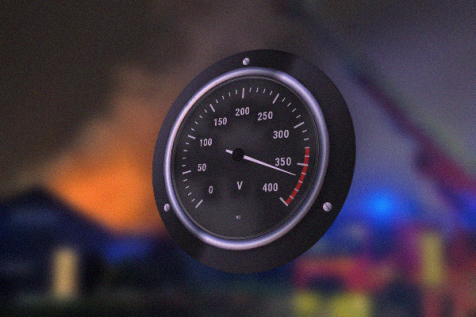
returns 365V
